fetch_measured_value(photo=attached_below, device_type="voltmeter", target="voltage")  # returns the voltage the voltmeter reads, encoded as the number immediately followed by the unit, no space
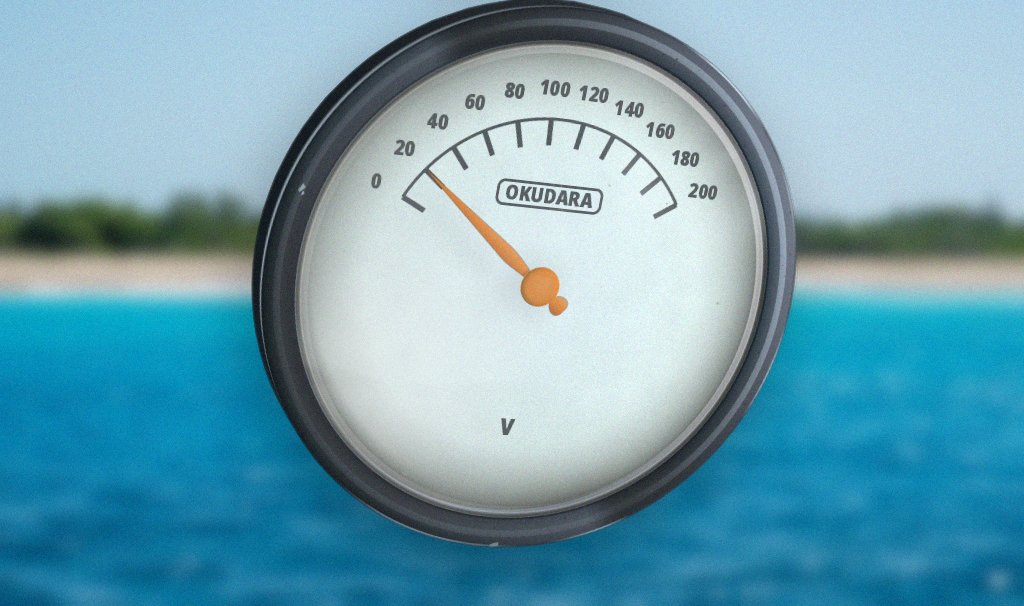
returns 20V
